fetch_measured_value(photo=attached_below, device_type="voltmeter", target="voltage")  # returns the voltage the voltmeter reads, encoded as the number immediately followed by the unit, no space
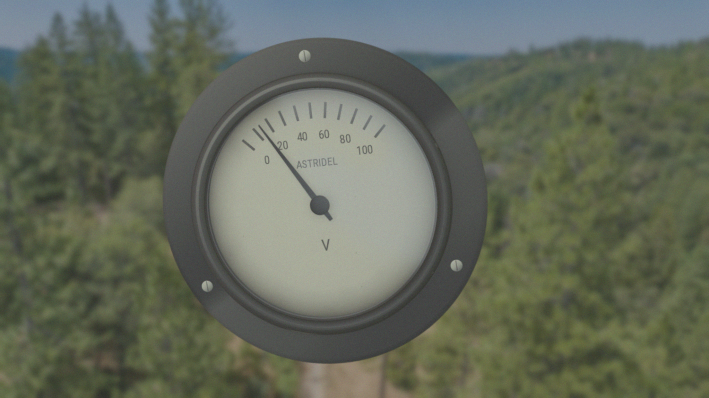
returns 15V
